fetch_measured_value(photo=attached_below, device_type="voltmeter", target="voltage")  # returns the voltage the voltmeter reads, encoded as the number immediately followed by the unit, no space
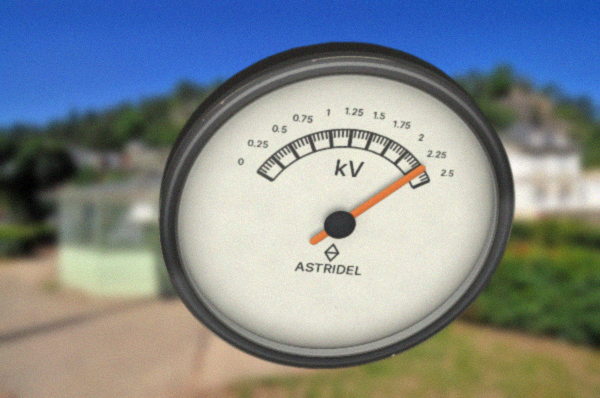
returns 2.25kV
